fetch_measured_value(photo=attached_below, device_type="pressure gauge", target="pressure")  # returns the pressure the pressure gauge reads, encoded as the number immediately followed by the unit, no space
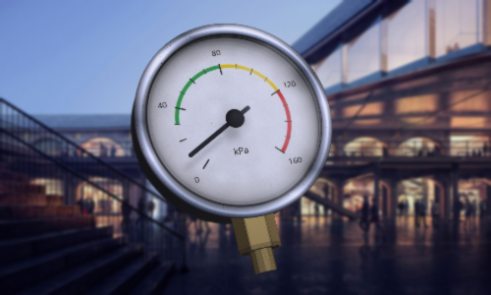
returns 10kPa
